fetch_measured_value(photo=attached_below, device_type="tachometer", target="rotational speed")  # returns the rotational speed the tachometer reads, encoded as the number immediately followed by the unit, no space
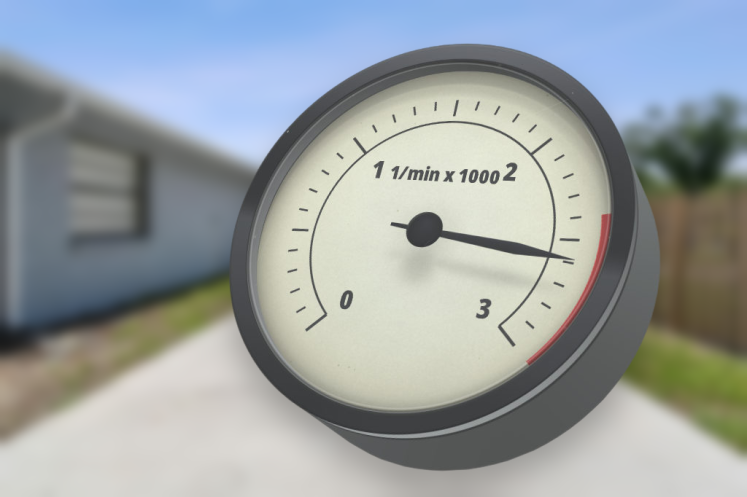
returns 2600rpm
